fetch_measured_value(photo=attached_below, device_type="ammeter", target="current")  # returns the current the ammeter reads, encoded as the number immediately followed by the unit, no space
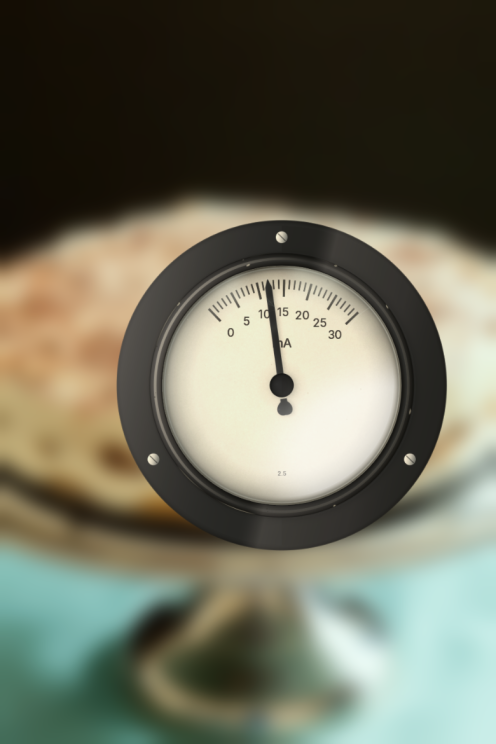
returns 12mA
